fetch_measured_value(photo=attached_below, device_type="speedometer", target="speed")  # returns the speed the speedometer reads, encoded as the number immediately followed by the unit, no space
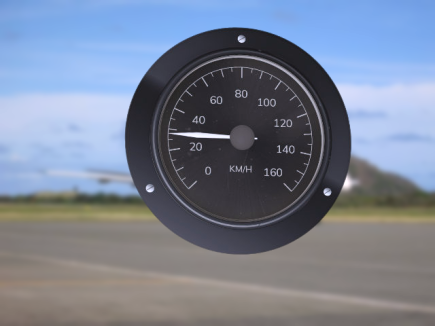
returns 27.5km/h
